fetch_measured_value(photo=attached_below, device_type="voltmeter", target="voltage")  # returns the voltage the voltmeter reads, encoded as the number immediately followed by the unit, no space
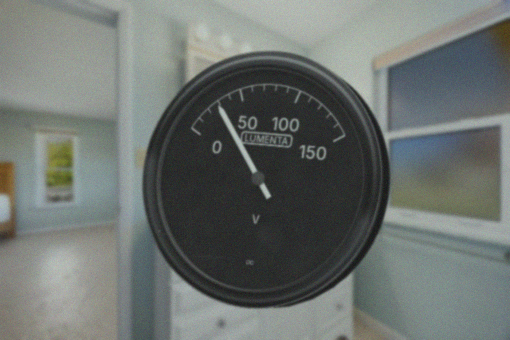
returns 30V
